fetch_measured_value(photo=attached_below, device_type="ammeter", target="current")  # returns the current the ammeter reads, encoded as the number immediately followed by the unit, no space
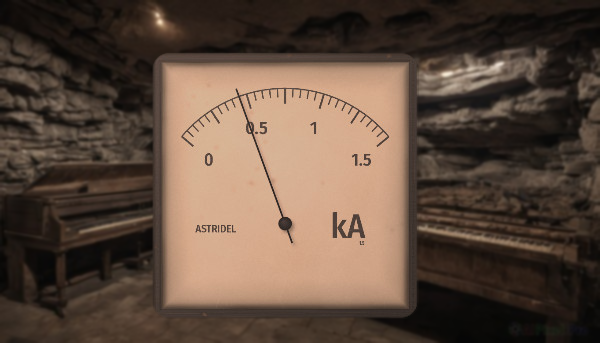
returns 0.45kA
